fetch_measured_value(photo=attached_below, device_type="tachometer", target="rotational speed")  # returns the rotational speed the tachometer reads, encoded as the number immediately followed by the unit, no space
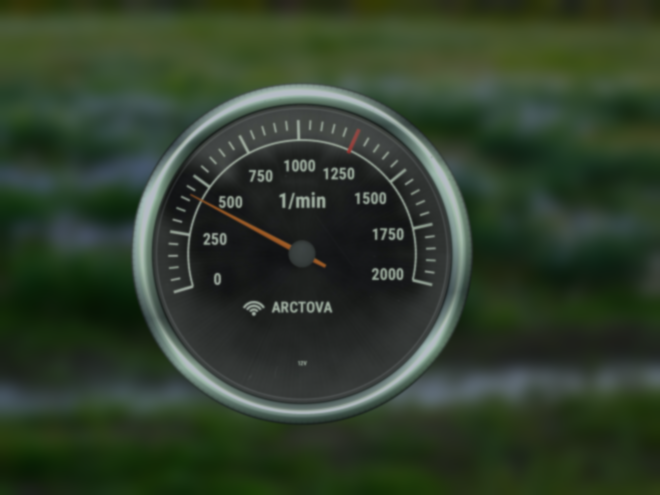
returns 425rpm
